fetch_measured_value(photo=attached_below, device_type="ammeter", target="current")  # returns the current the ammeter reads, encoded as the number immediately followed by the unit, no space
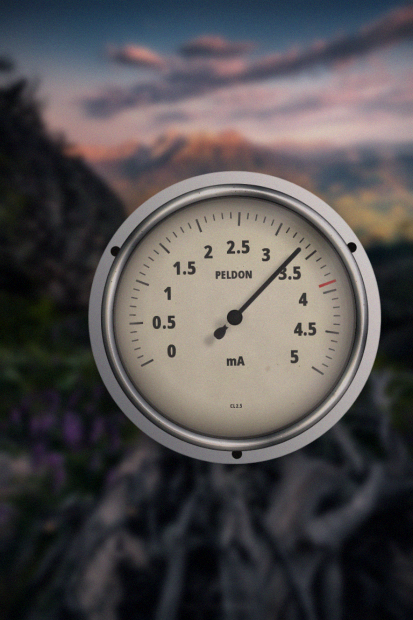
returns 3.35mA
